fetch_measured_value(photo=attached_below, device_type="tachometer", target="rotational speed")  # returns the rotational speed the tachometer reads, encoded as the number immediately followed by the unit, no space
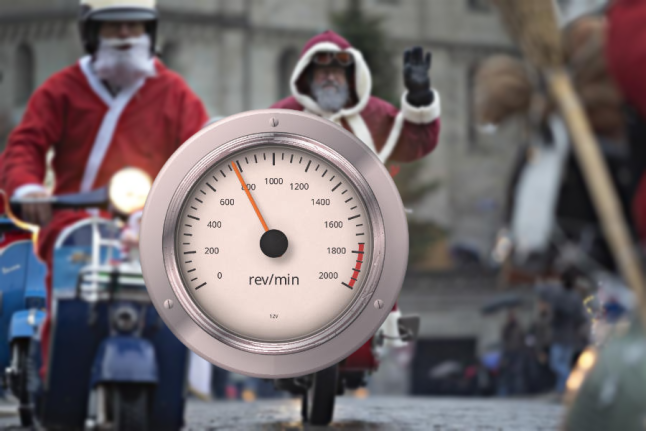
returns 775rpm
